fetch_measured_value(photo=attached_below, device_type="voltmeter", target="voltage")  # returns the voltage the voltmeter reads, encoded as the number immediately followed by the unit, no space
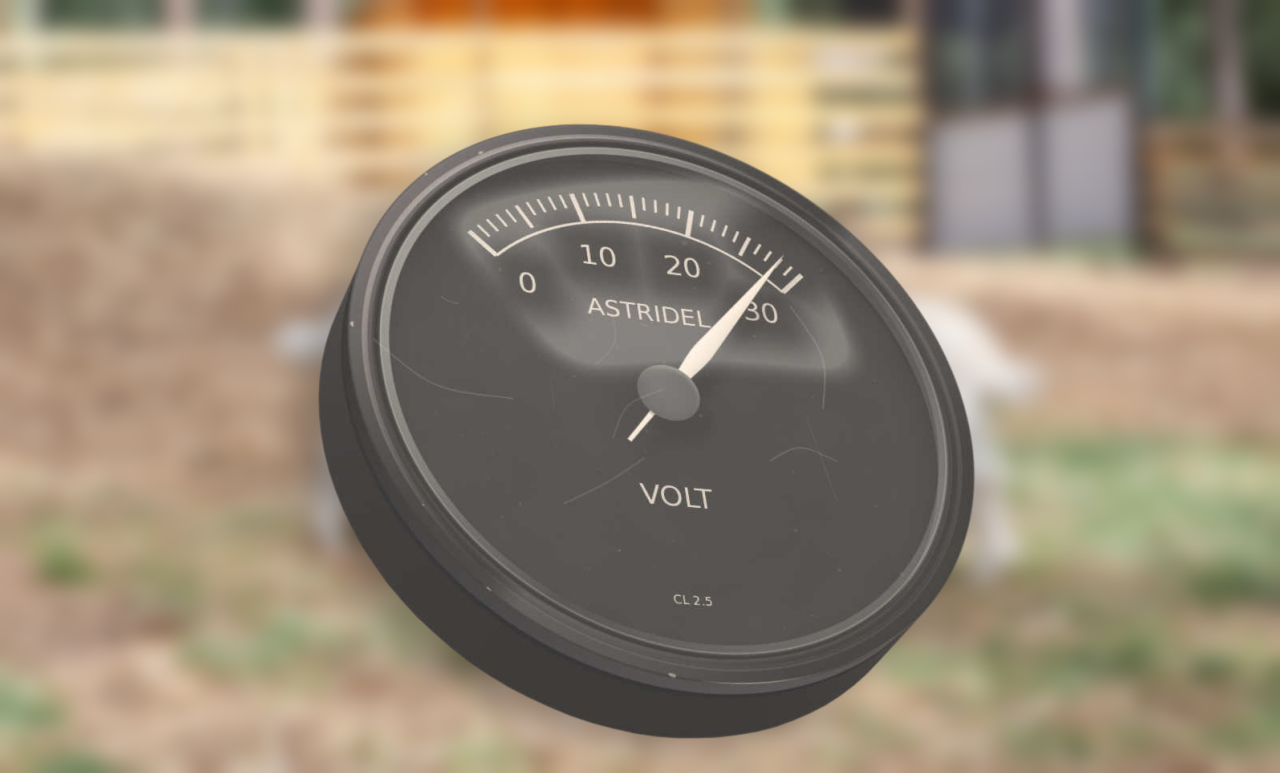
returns 28V
